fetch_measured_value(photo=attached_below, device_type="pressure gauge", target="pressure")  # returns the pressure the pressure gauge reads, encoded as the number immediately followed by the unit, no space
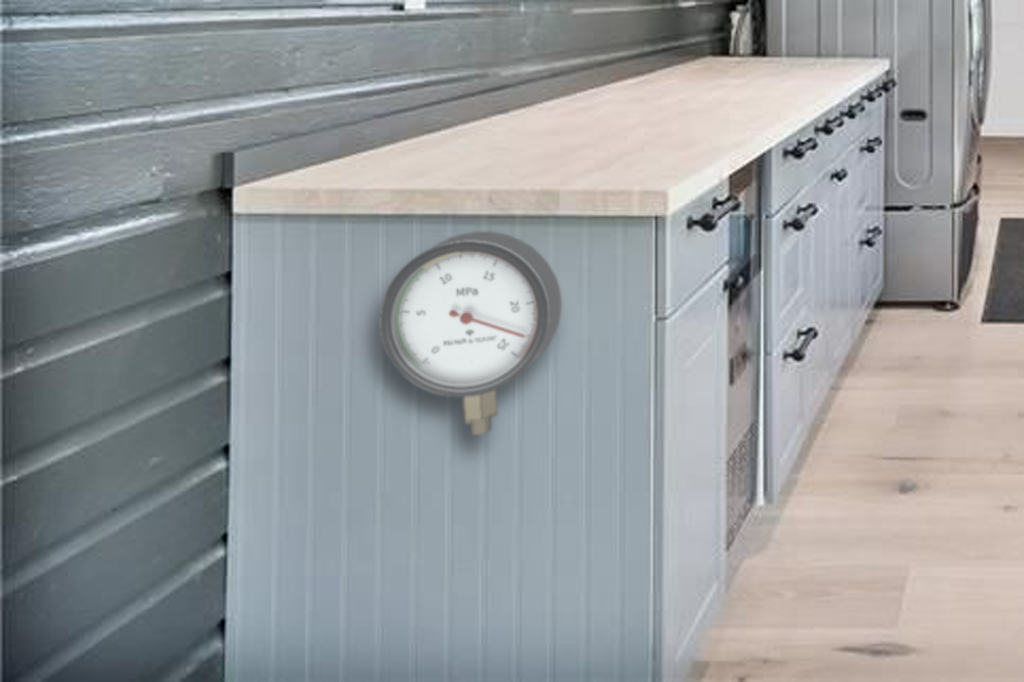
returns 23MPa
